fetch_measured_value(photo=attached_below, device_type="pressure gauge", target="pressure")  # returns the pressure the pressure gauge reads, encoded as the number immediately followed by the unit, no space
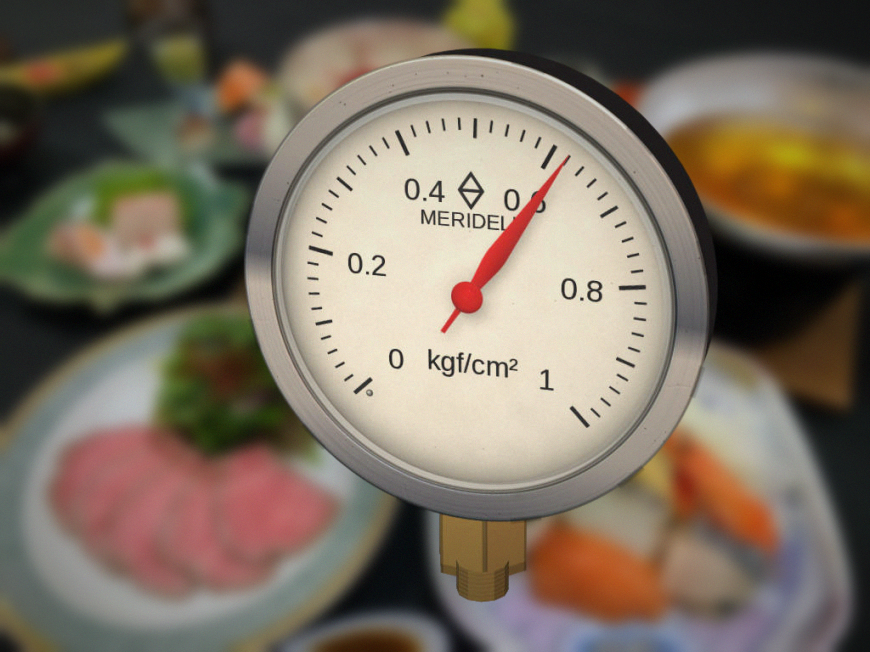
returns 0.62kg/cm²
